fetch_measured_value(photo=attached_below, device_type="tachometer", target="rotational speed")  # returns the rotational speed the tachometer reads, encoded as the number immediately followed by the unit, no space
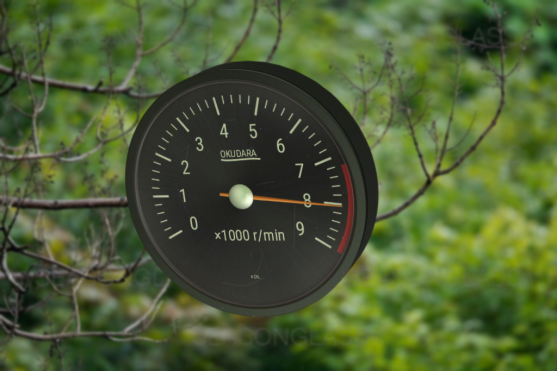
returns 8000rpm
